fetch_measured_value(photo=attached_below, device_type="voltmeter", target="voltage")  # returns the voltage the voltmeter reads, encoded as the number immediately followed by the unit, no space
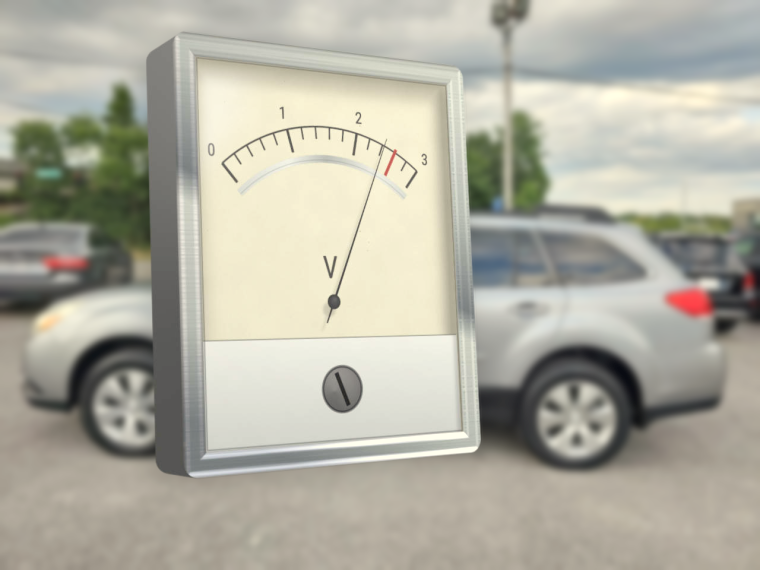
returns 2.4V
